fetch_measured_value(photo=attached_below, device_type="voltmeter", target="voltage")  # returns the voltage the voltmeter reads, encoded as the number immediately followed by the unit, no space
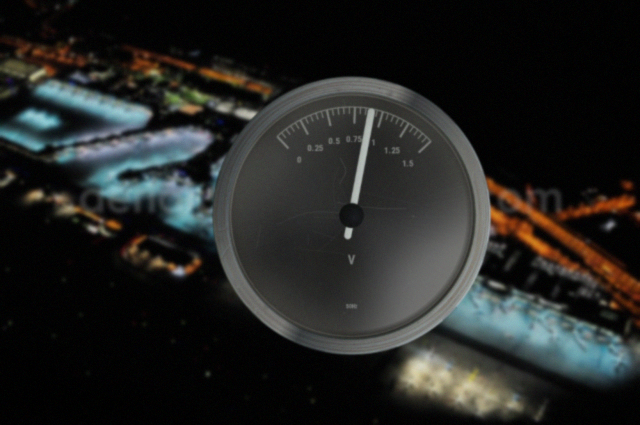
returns 0.9V
